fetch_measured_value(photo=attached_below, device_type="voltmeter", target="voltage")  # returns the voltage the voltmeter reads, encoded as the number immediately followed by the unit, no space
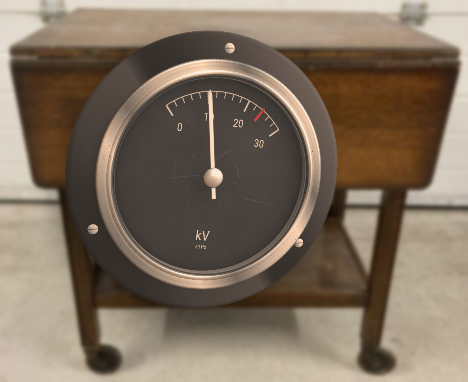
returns 10kV
